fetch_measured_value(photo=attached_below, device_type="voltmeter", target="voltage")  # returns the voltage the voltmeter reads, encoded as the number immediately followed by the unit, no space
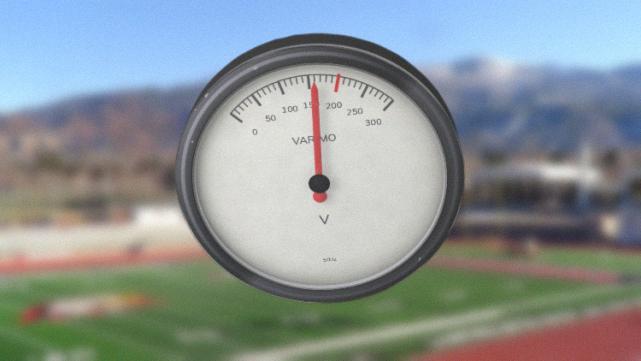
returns 160V
